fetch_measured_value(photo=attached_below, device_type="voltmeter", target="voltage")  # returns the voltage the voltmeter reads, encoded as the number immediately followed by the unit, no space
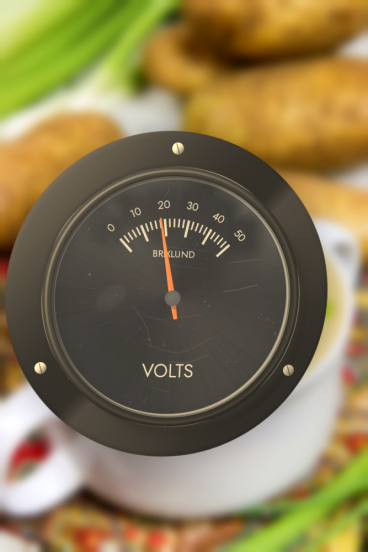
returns 18V
